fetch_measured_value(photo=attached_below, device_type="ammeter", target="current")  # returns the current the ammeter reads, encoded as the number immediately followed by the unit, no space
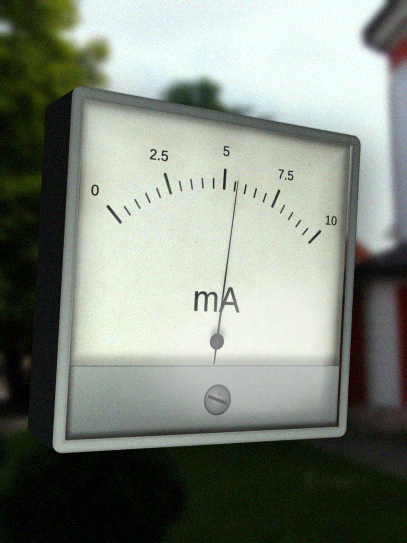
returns 5.5mA
